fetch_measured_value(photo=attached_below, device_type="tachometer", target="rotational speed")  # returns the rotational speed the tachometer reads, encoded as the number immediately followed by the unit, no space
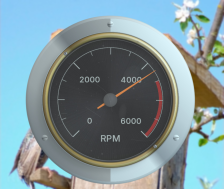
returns 4250rpm
